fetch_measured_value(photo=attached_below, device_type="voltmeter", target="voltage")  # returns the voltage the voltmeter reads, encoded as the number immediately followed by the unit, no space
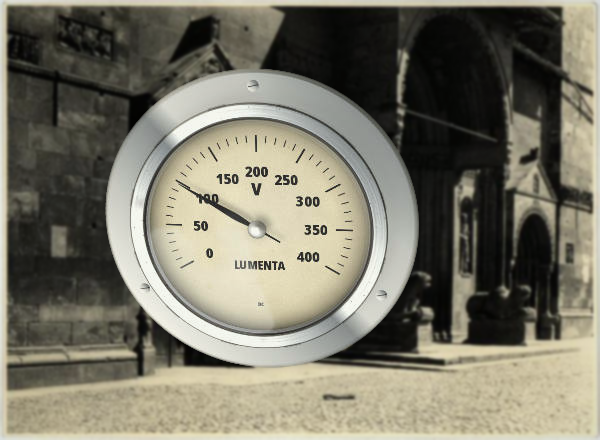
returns 100V
